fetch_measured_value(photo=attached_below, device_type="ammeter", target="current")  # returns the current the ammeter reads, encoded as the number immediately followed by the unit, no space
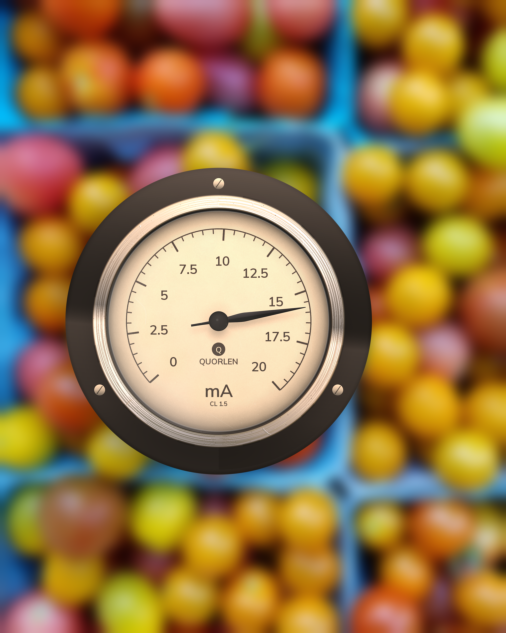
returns 15.75mA
